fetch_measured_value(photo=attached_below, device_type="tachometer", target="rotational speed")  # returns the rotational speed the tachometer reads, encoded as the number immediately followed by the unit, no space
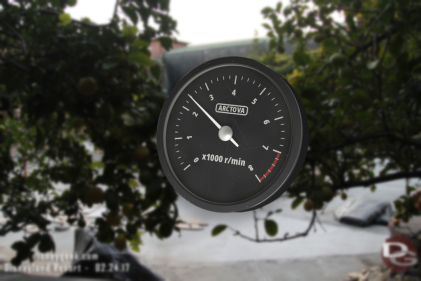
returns 2400rpm
